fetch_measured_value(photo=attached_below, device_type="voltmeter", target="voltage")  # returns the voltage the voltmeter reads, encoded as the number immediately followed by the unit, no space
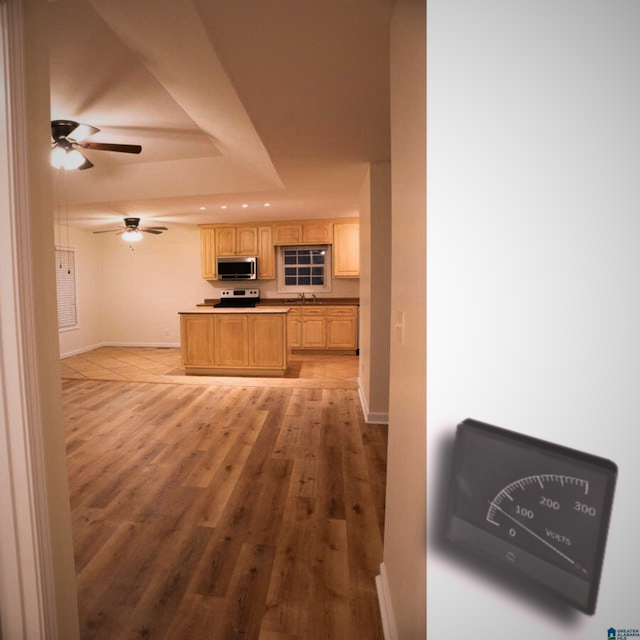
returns 50V
